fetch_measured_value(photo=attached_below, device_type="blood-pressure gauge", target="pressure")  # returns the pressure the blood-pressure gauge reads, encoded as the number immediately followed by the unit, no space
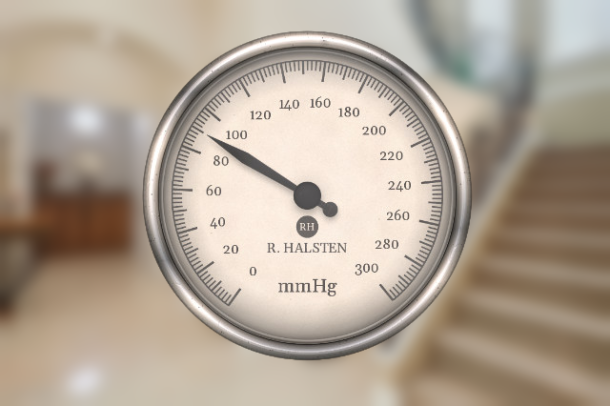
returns 90mmHg
